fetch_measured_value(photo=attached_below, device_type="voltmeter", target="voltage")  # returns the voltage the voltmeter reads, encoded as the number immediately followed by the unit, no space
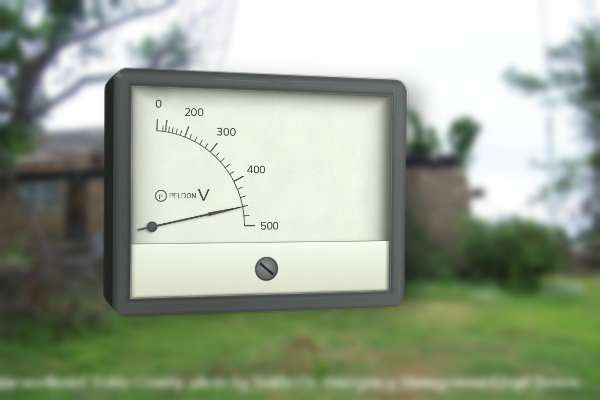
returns 460V
